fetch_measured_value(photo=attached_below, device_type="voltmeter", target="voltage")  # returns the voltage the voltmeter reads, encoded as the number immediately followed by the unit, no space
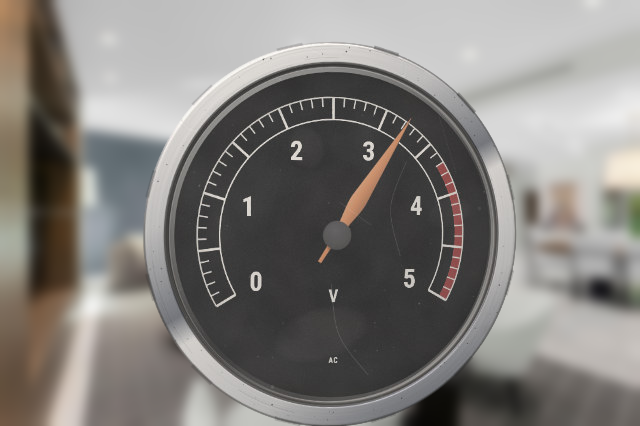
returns 3.2V
